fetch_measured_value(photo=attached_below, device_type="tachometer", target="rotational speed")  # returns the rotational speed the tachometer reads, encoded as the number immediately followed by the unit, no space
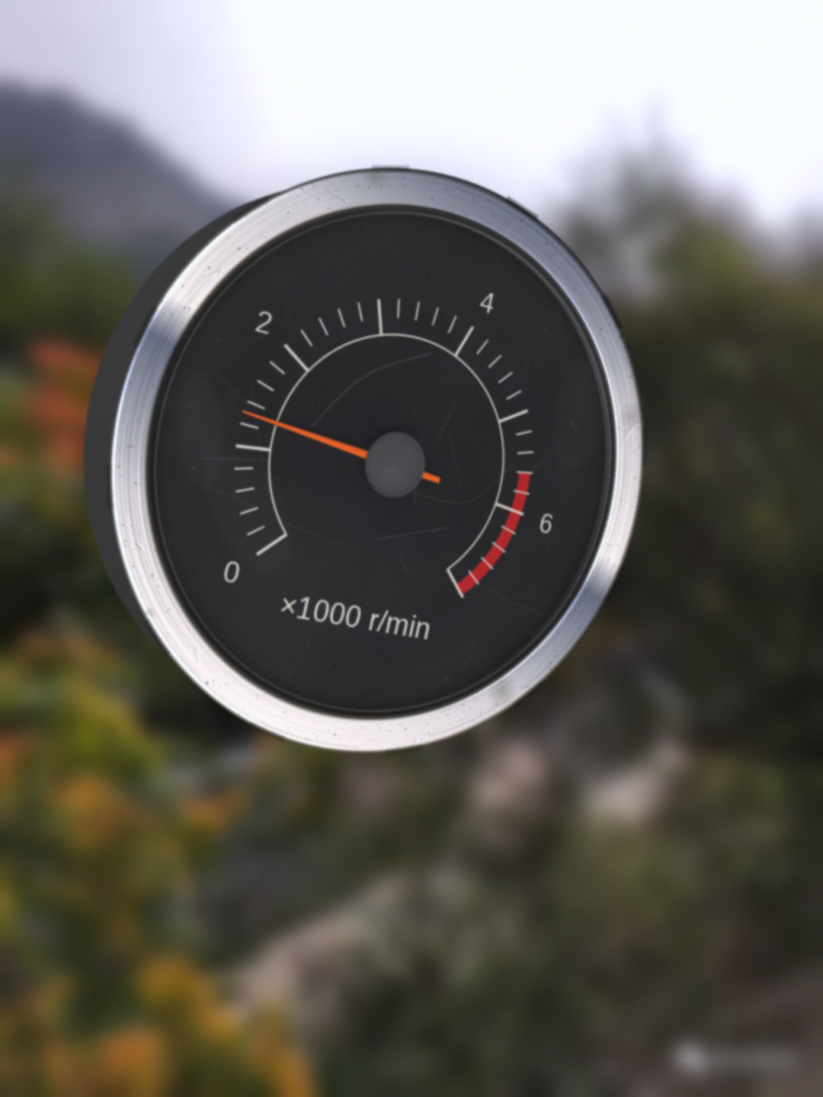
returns 1300rpm
